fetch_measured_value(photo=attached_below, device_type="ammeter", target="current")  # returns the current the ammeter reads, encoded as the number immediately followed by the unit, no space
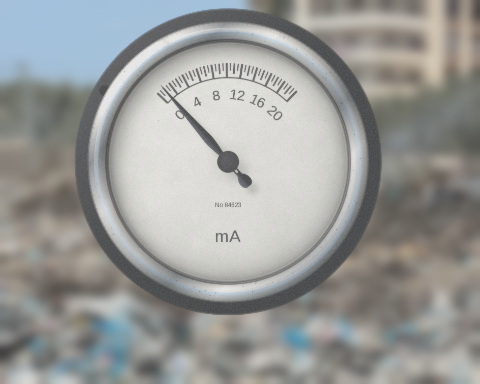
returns 1mA
